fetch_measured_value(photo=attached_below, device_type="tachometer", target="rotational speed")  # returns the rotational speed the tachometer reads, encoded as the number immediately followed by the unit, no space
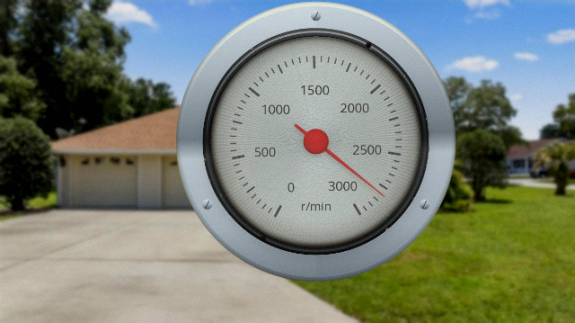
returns 2800rpm
